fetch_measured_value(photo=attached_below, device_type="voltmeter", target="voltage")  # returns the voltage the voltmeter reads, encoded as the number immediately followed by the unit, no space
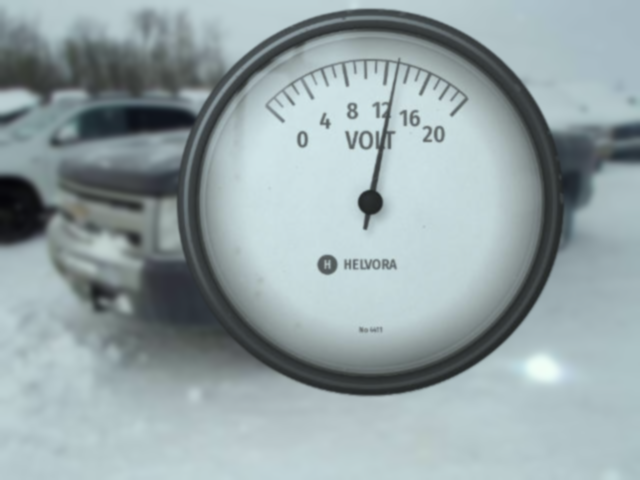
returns 13V
